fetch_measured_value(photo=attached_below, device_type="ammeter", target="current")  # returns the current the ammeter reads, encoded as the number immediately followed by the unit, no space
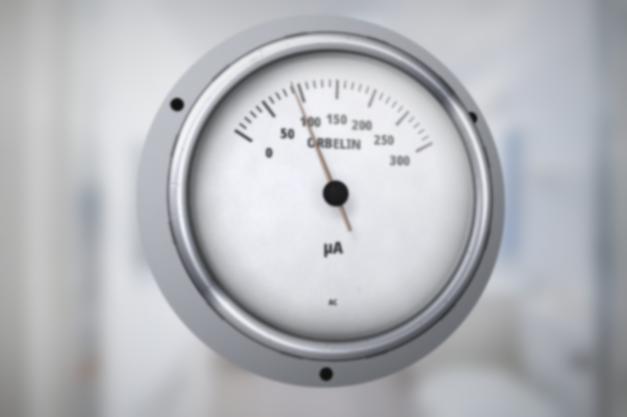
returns 90µA
